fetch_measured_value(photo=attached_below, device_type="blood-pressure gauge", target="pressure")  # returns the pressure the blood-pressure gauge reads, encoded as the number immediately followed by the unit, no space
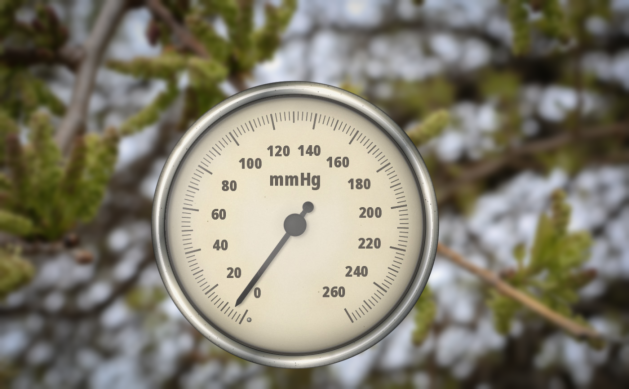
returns 6mmHg
